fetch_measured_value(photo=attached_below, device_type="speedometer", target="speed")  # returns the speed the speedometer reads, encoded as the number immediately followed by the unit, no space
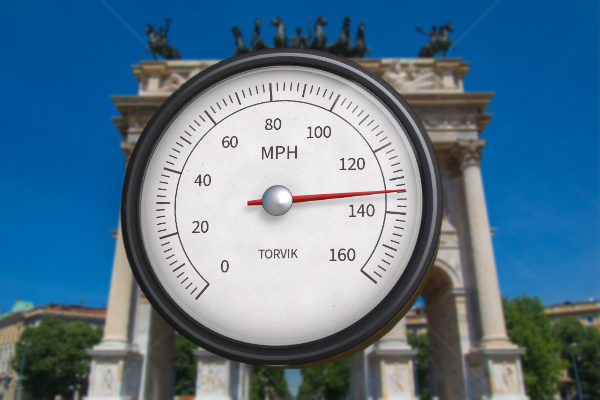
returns 134mph
